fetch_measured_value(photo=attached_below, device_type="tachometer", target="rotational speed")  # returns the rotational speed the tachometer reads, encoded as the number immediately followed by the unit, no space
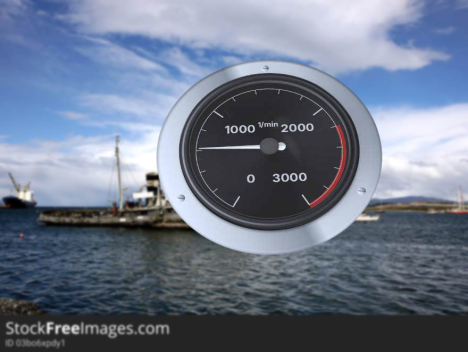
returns 600rpm
